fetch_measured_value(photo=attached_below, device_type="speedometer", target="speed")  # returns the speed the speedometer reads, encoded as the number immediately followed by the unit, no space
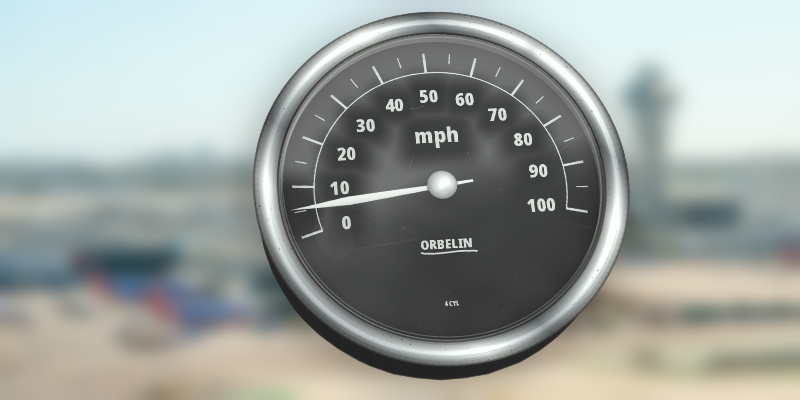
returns 5mph
